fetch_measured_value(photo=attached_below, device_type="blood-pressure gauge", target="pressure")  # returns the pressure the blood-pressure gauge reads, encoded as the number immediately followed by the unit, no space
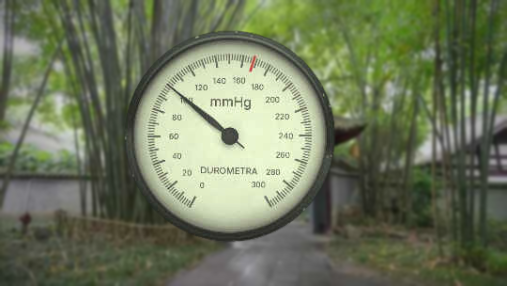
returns 100mmHg
